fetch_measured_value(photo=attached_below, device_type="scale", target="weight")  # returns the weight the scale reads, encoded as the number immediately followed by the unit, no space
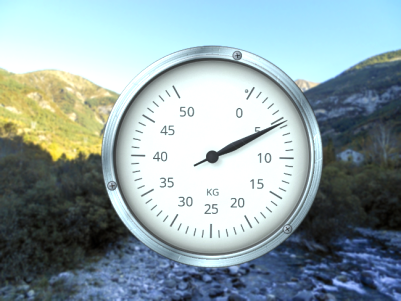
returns 5.5kg
